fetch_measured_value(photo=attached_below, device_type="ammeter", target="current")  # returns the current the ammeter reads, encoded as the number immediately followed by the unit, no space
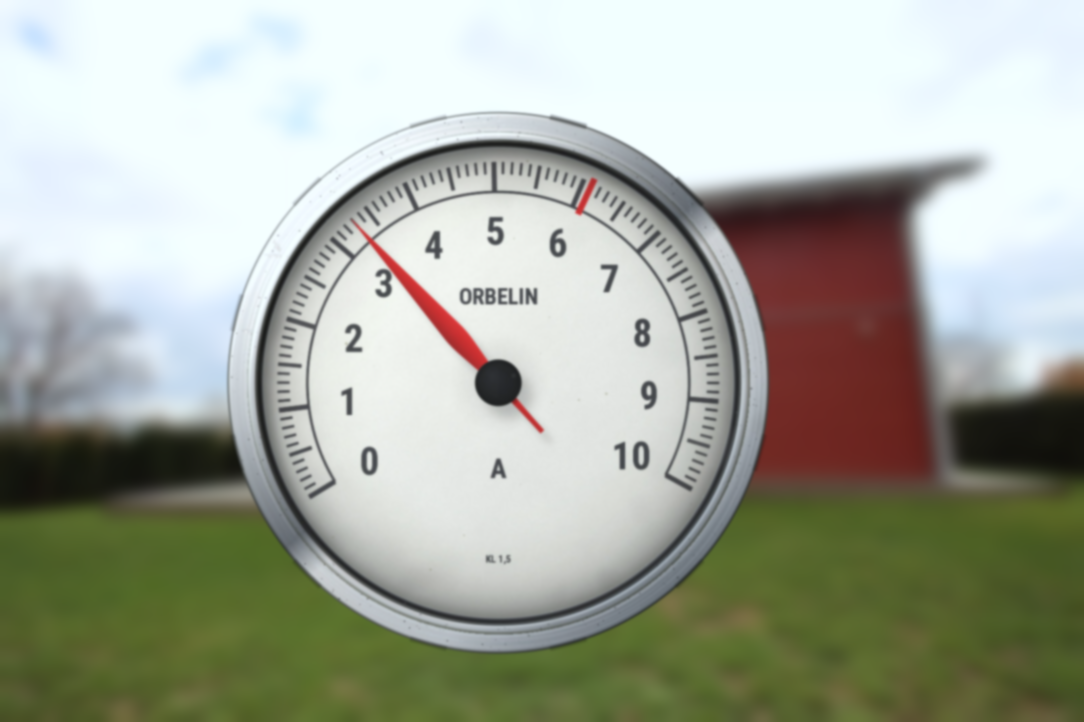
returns 3.3A
